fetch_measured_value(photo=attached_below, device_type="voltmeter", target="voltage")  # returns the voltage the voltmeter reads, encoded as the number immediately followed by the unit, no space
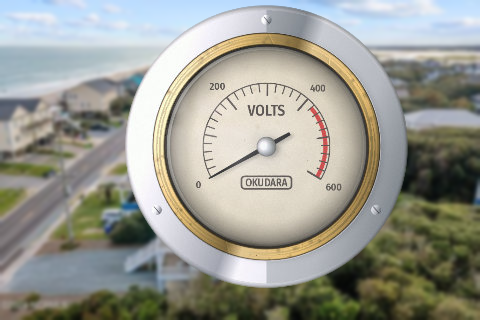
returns 0V
